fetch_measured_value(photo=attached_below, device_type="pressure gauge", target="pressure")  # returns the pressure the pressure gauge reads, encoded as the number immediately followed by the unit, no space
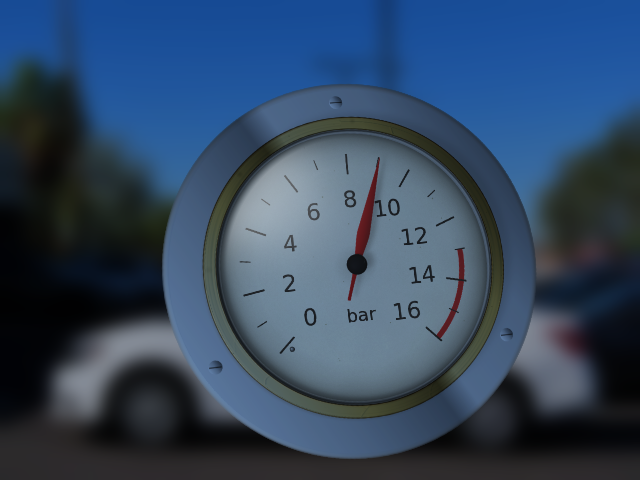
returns 9bar
